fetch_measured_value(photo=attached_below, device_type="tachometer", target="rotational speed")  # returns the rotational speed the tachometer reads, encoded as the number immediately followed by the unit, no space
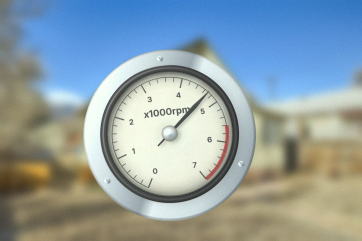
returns 4700rpm
